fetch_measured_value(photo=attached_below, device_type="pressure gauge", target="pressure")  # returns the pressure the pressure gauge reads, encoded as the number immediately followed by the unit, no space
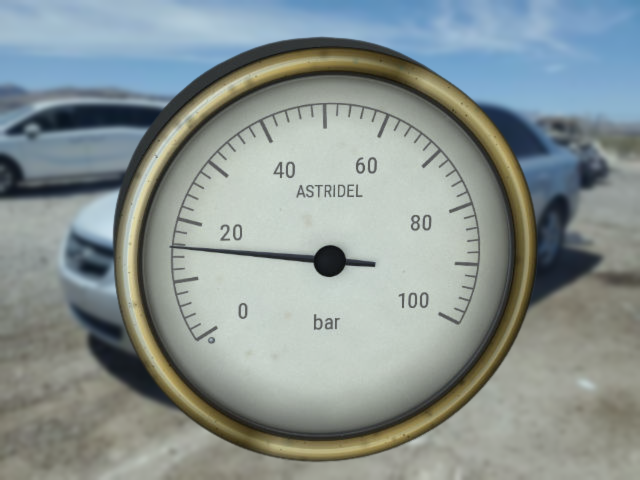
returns 16bar
